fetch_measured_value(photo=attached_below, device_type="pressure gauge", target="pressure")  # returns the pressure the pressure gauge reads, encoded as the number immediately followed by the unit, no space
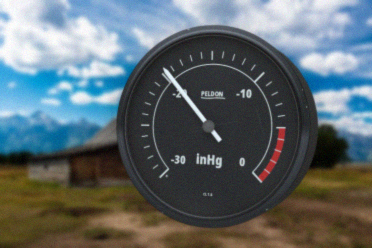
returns -19.5inHg
